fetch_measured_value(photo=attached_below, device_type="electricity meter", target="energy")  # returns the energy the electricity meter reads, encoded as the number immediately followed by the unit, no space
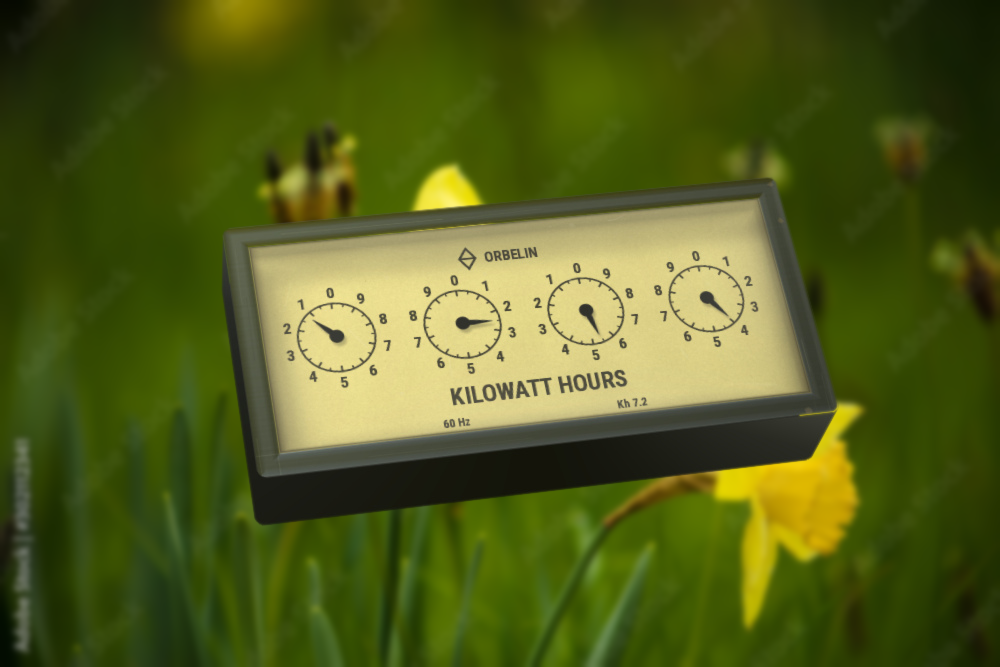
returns 1254kWh
